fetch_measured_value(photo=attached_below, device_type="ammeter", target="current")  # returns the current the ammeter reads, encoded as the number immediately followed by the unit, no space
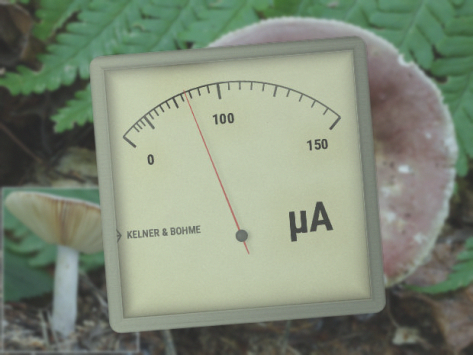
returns 82.5µA
